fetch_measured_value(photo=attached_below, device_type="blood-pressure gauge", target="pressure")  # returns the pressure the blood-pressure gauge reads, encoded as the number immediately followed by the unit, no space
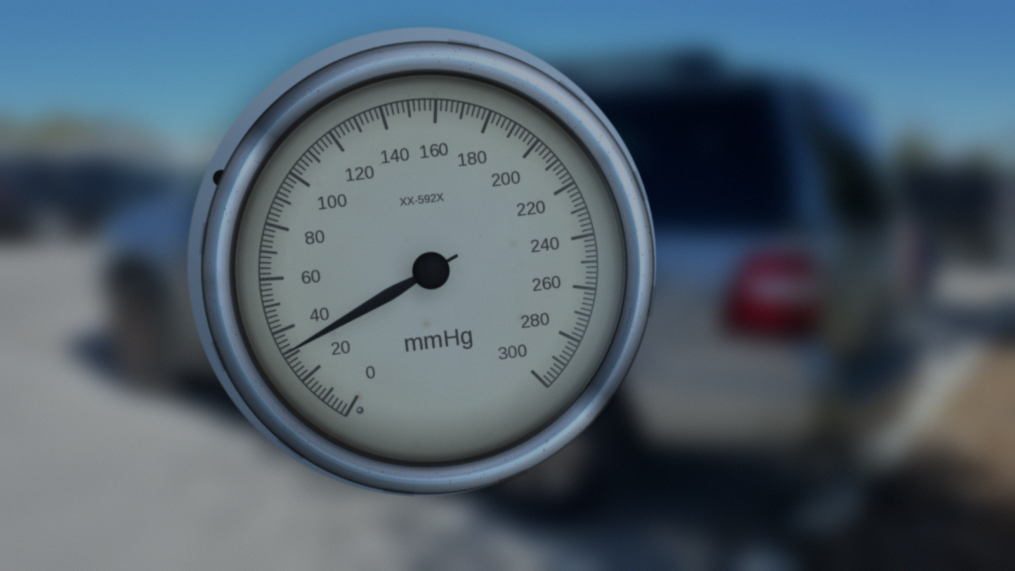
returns 32mmHg
